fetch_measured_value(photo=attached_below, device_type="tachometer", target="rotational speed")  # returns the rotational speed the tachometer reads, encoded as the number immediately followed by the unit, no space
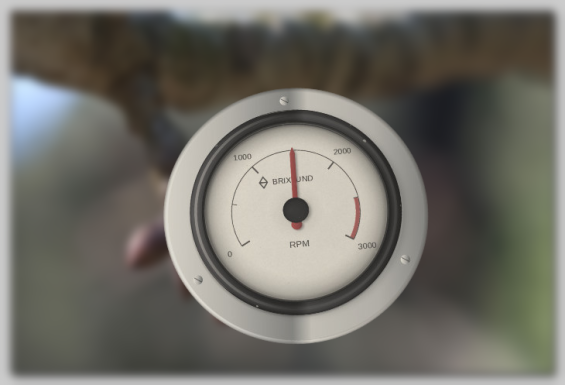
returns 1500rpm
